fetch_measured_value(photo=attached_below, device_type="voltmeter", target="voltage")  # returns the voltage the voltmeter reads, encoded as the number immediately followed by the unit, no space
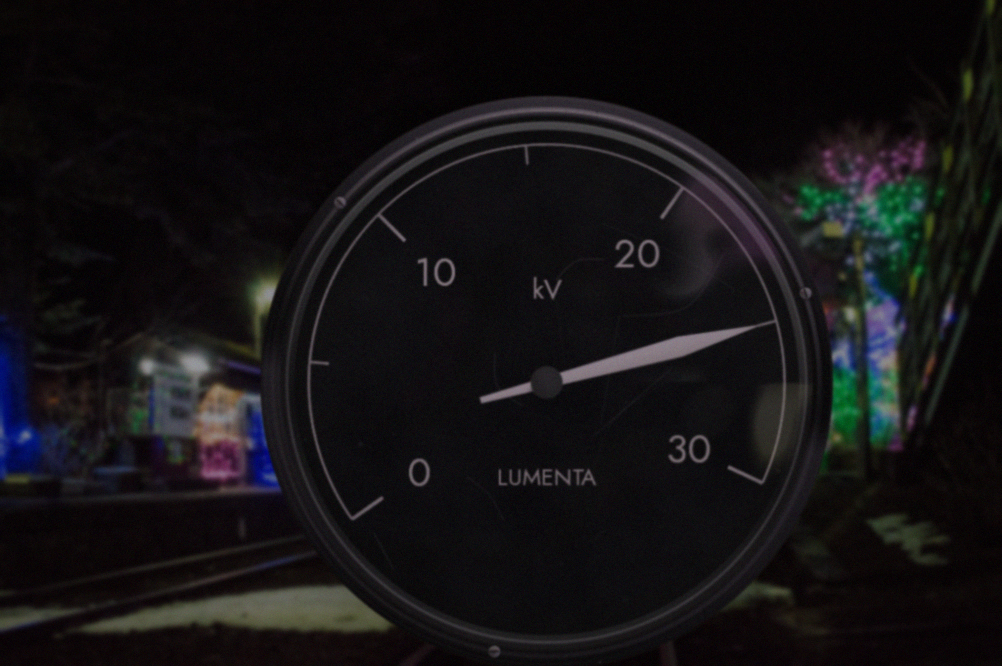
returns 25kV
